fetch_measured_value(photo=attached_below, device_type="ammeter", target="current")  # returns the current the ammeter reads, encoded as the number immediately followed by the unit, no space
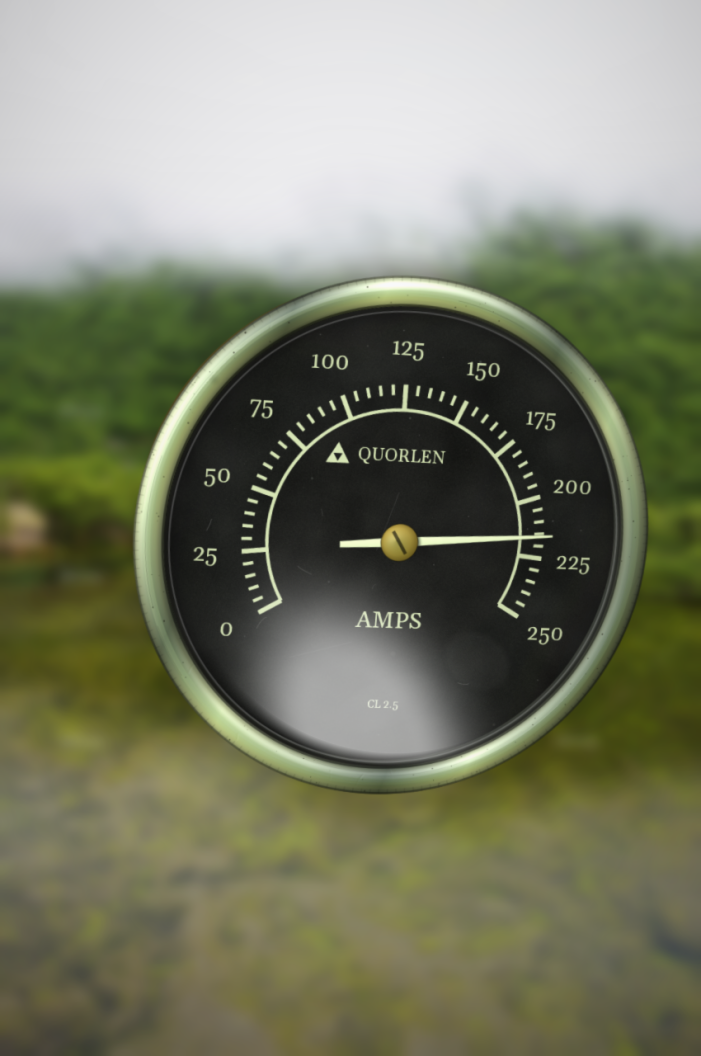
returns 215A
